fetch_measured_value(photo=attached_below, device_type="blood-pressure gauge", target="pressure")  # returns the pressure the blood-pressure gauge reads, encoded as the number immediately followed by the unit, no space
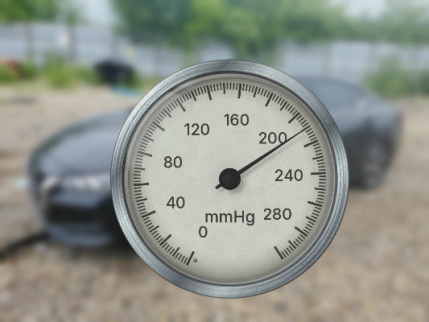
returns 210mmHg
